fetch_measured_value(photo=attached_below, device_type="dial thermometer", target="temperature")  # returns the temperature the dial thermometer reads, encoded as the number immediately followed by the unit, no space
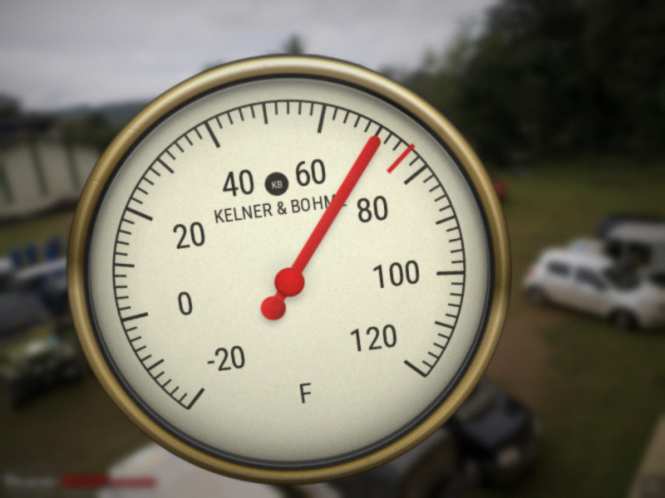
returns 70°F
